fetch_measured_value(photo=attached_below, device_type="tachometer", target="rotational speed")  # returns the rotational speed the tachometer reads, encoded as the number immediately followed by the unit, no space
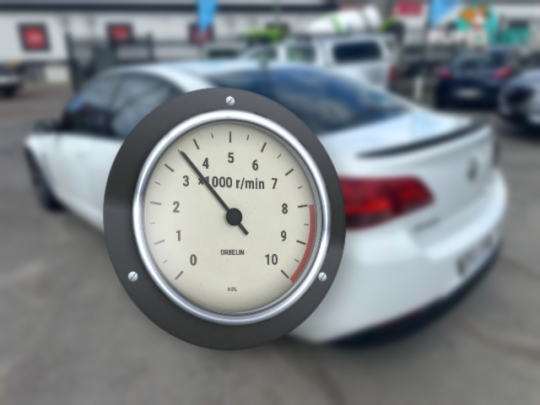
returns 3500rpm
